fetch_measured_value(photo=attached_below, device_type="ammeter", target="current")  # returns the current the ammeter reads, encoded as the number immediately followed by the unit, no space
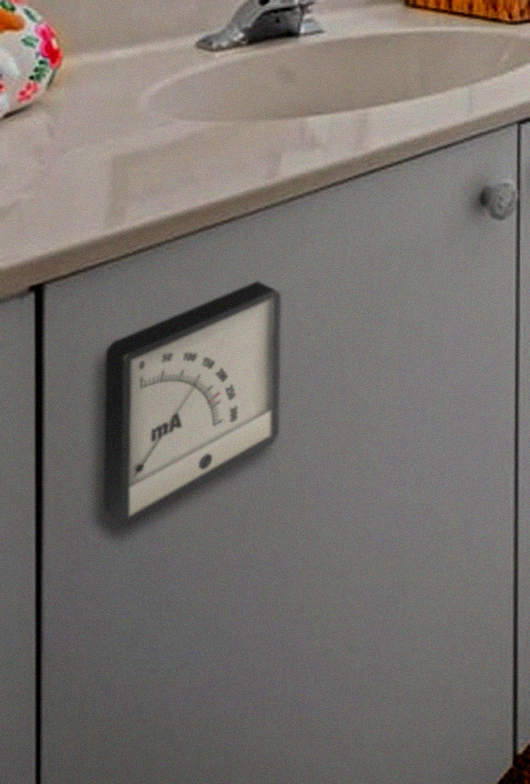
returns 150mA
